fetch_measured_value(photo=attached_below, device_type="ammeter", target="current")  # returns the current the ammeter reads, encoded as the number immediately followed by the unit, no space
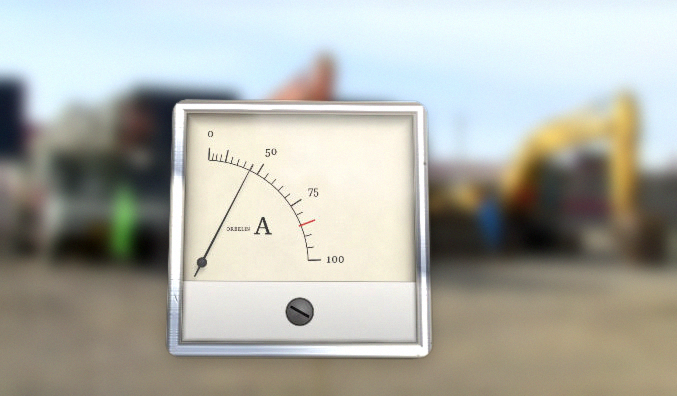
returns 45A
